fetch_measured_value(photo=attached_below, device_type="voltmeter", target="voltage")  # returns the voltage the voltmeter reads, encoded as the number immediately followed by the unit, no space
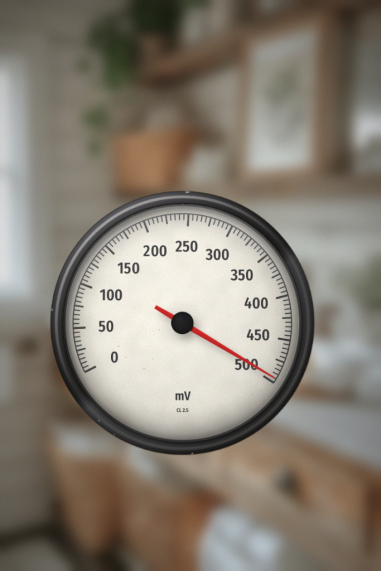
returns 495mV
